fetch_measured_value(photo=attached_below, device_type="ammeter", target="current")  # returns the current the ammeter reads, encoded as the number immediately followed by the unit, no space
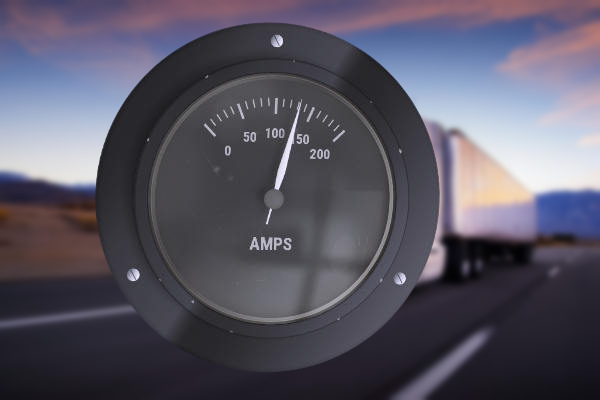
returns 130A
